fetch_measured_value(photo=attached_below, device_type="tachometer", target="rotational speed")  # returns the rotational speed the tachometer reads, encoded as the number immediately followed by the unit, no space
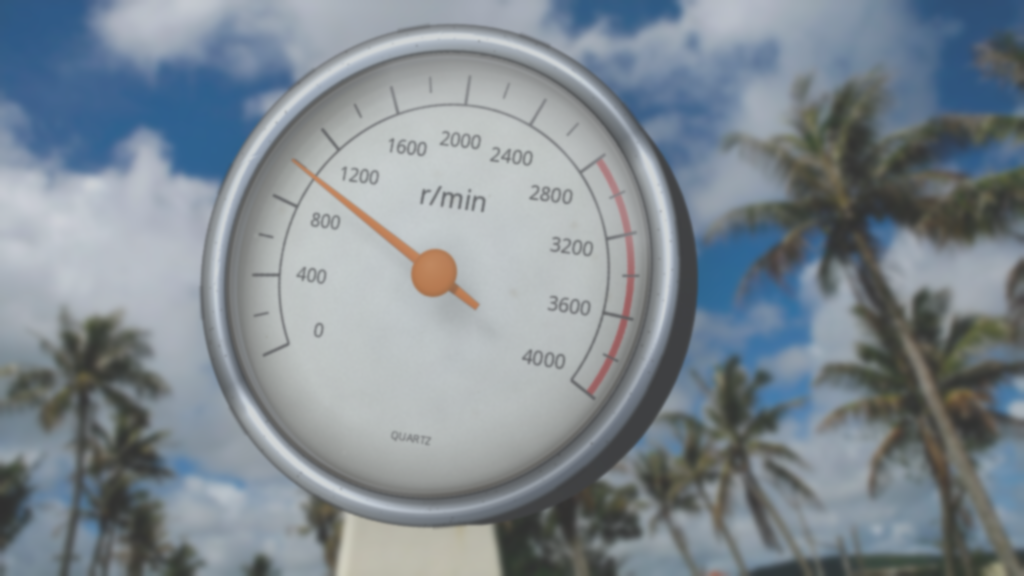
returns 1000rpm
